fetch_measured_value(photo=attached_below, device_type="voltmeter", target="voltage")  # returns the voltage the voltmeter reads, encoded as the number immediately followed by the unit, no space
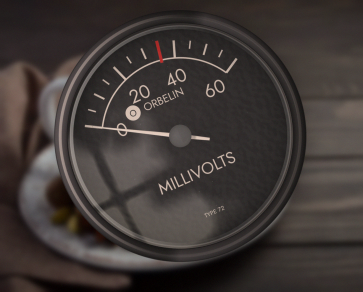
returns 0mV
